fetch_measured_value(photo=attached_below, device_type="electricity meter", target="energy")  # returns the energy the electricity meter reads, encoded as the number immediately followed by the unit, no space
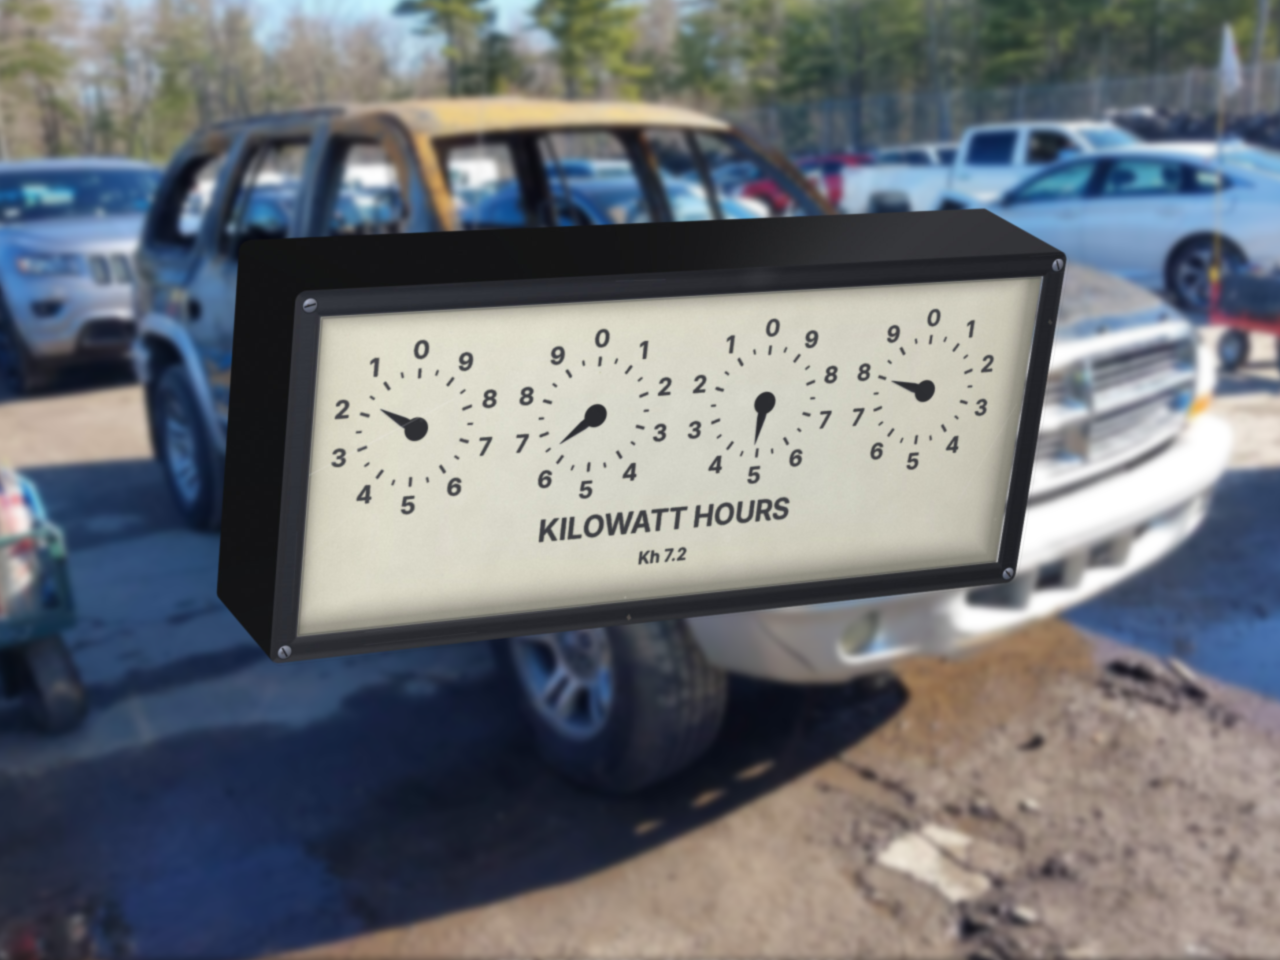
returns 1648kWh
